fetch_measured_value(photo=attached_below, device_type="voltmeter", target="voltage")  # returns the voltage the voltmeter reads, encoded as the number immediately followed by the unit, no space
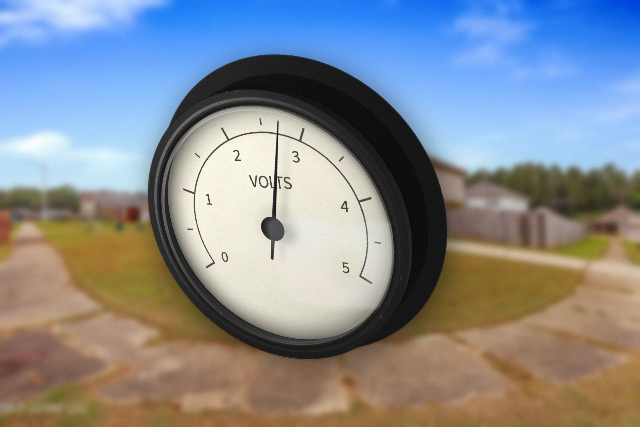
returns 2.75V
